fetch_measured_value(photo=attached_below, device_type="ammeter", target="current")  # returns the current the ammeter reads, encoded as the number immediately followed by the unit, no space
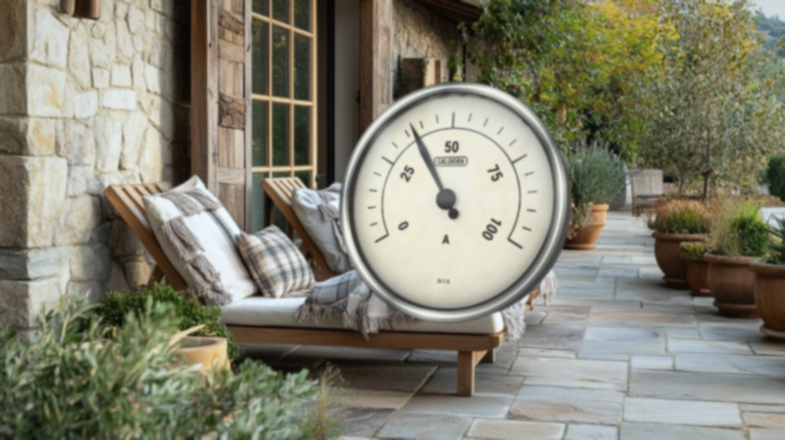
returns 37.5A
